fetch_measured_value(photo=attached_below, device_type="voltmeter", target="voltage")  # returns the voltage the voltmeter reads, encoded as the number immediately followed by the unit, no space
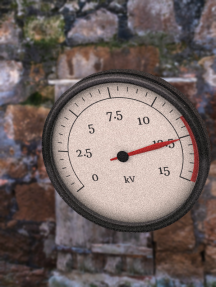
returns 12.5kV
